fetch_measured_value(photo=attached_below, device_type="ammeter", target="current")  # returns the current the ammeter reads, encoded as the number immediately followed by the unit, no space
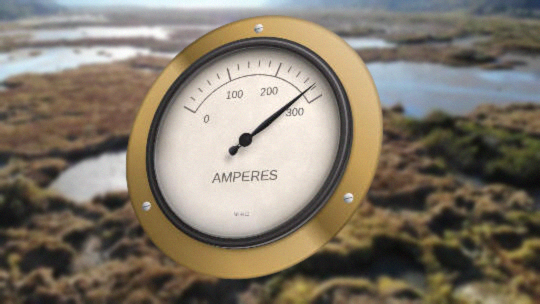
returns 280A
